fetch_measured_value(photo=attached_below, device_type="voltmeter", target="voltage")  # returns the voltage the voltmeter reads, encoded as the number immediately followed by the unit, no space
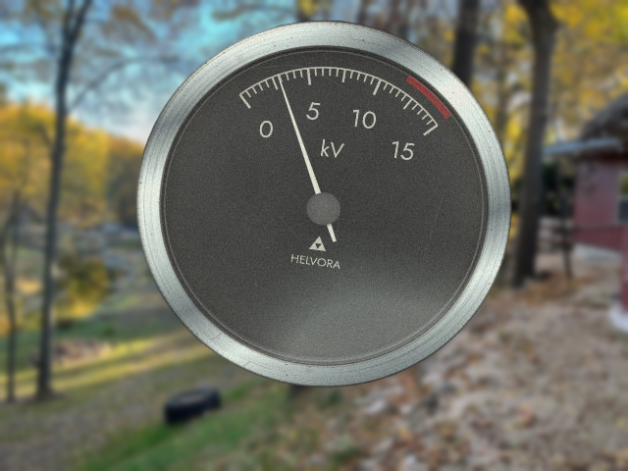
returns 3kV
